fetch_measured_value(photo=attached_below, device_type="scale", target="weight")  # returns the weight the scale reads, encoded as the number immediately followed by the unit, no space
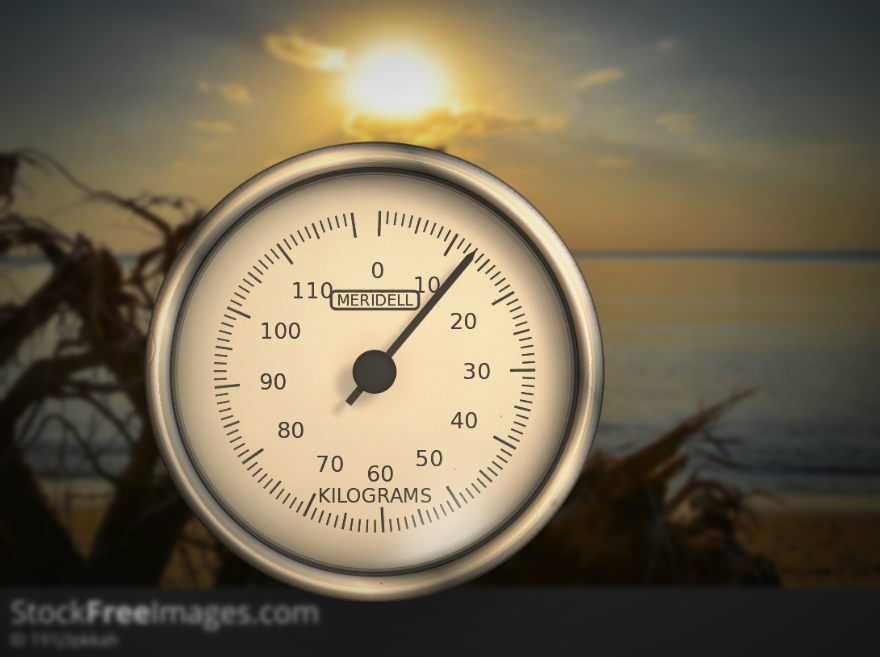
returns 13kg
